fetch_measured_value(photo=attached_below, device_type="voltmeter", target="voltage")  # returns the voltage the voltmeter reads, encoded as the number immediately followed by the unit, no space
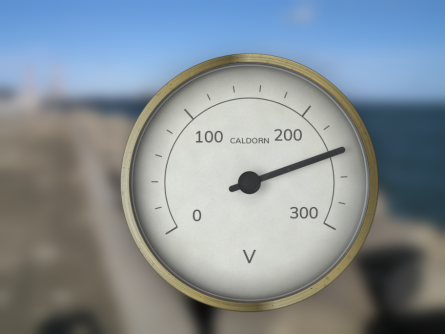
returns 240V
